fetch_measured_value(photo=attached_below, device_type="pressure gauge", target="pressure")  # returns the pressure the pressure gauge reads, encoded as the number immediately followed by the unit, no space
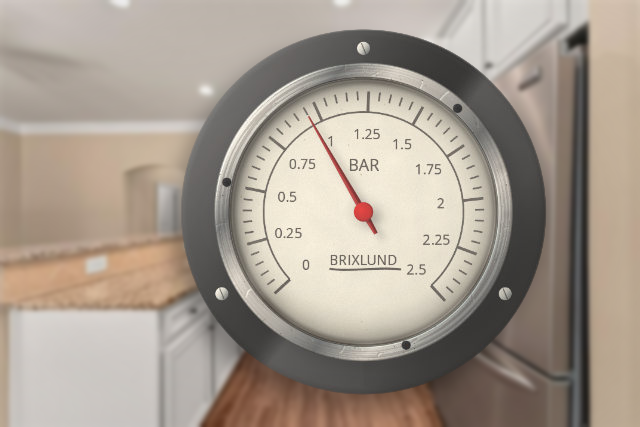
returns 0.95bar
